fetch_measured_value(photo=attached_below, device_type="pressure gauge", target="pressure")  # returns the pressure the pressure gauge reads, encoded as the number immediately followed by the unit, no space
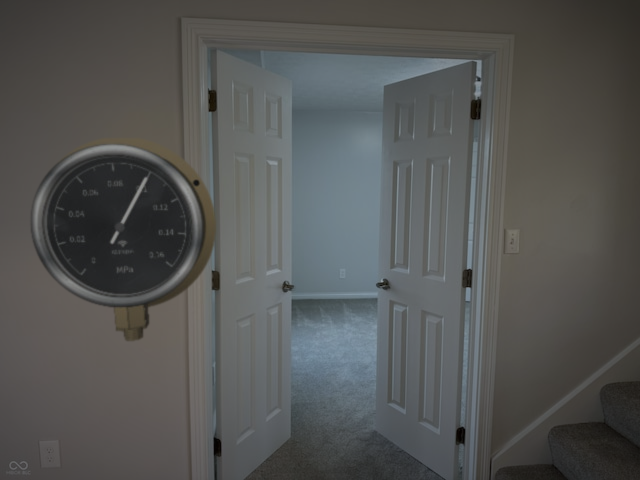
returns 0.1MPa
